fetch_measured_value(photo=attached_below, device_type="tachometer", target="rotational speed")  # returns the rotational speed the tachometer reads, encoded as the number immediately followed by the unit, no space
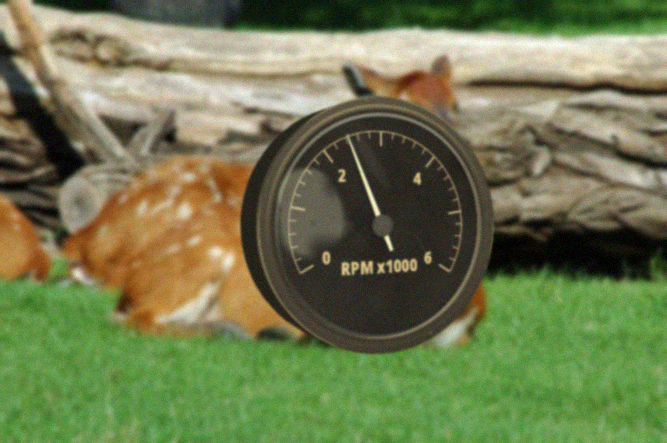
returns 2400rpm
